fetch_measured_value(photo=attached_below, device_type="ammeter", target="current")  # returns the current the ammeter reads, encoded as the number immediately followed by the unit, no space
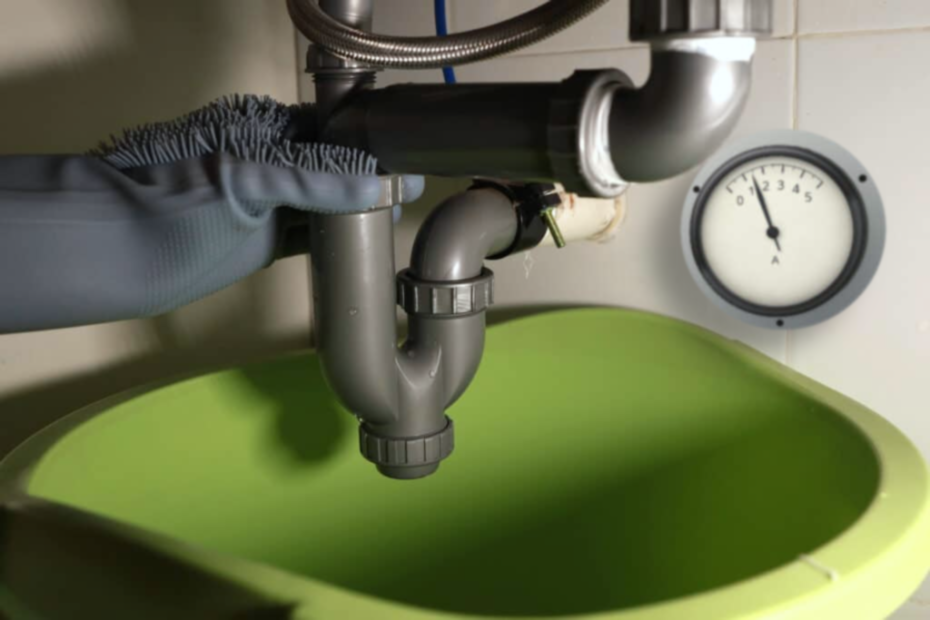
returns 1.5A
